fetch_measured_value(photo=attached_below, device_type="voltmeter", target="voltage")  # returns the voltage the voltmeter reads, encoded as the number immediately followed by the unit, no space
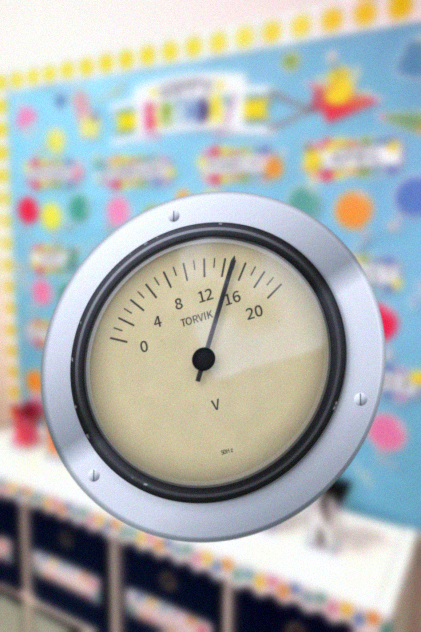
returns 15V
